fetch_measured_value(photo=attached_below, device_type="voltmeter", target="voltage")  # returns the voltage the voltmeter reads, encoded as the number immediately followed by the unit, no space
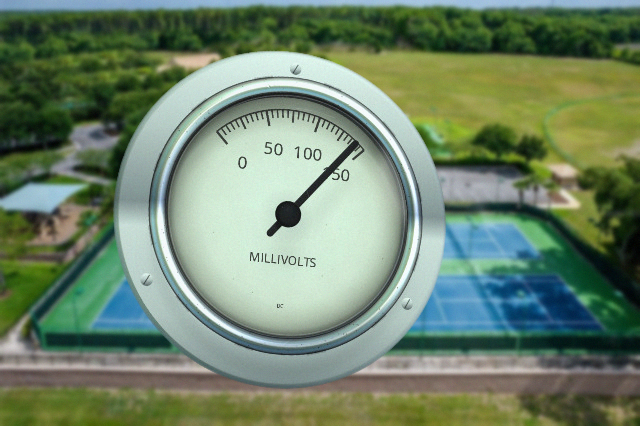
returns 140mV
